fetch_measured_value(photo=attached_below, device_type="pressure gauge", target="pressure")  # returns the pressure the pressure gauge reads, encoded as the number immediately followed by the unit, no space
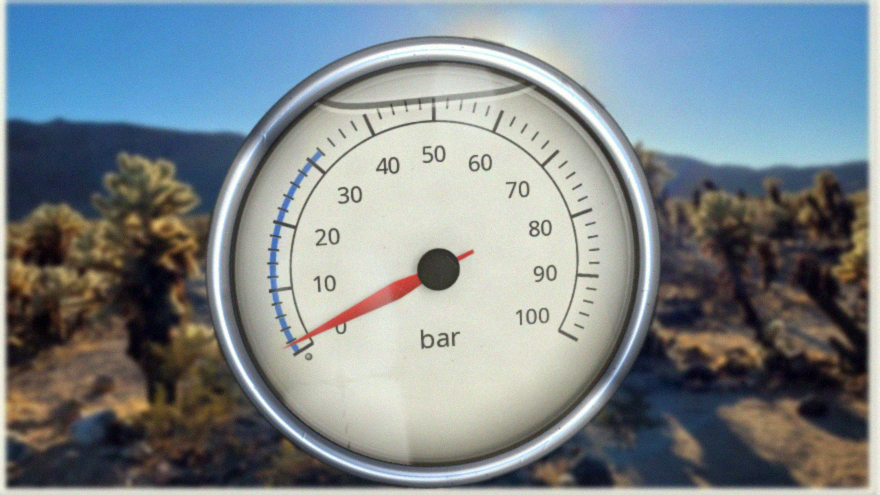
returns 2bar
